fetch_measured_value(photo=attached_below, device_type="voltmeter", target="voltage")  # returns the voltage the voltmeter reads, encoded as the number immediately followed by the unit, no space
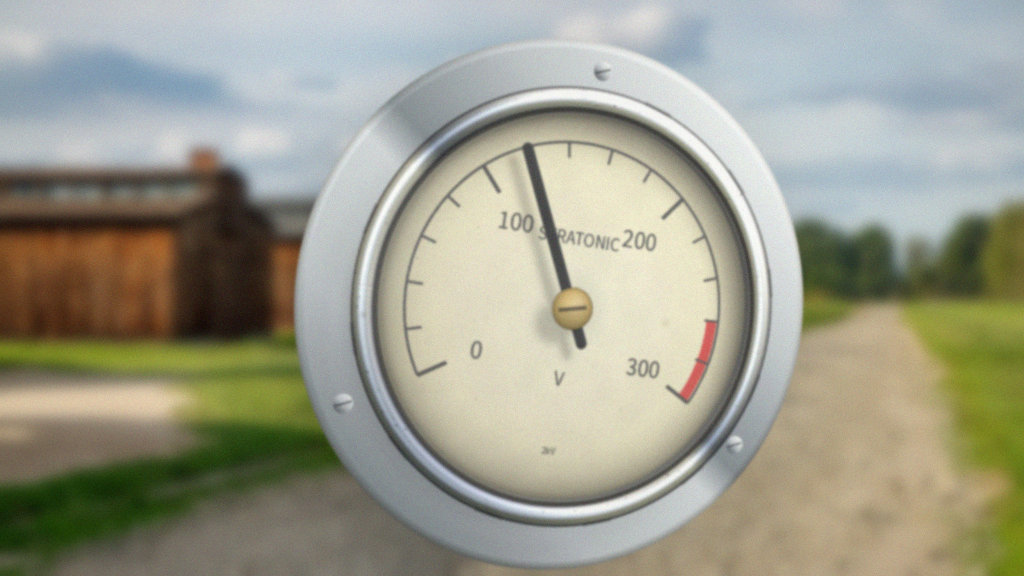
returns 120V
